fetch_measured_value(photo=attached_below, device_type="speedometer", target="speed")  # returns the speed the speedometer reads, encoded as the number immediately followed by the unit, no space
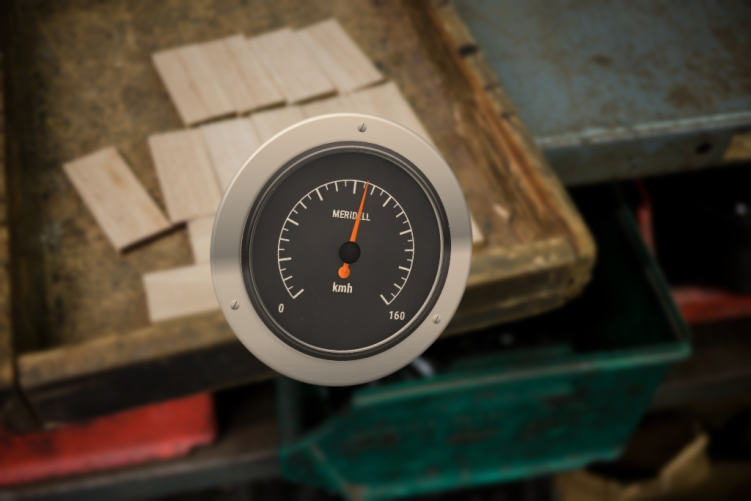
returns 85km/h
